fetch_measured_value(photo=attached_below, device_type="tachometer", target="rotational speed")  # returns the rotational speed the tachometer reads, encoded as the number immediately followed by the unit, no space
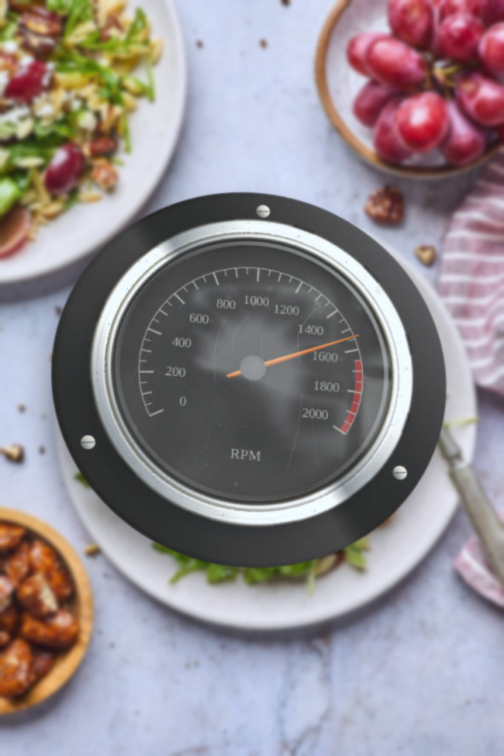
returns 1550rpm
